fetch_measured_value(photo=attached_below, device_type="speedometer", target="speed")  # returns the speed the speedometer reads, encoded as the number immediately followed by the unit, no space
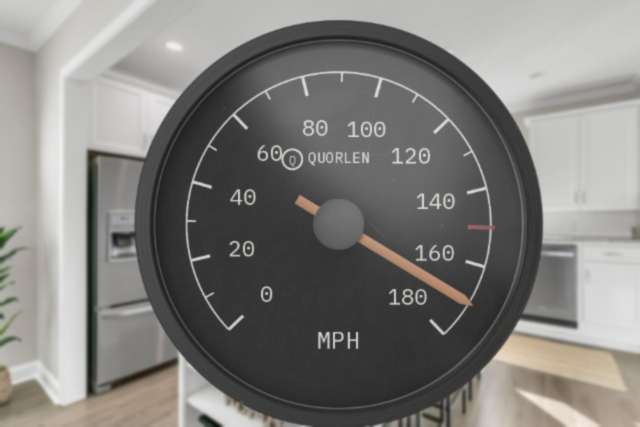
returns 170mph
